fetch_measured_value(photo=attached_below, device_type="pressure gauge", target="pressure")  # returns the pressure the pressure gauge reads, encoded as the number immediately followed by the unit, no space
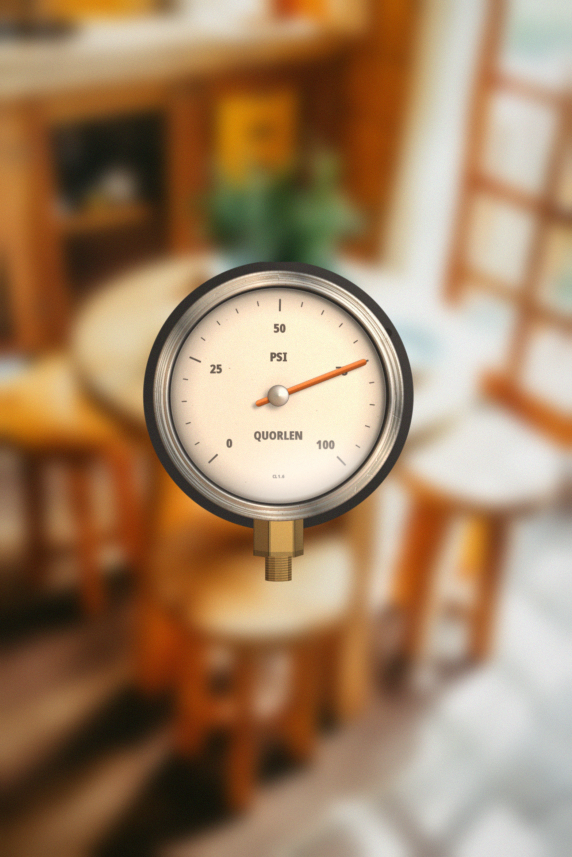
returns 75psi
